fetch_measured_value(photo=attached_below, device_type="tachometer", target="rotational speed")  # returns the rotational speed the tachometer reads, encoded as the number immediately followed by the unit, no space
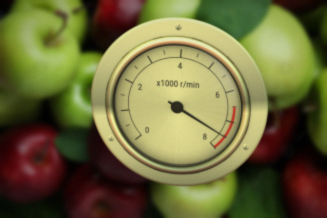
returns 7500rpm
